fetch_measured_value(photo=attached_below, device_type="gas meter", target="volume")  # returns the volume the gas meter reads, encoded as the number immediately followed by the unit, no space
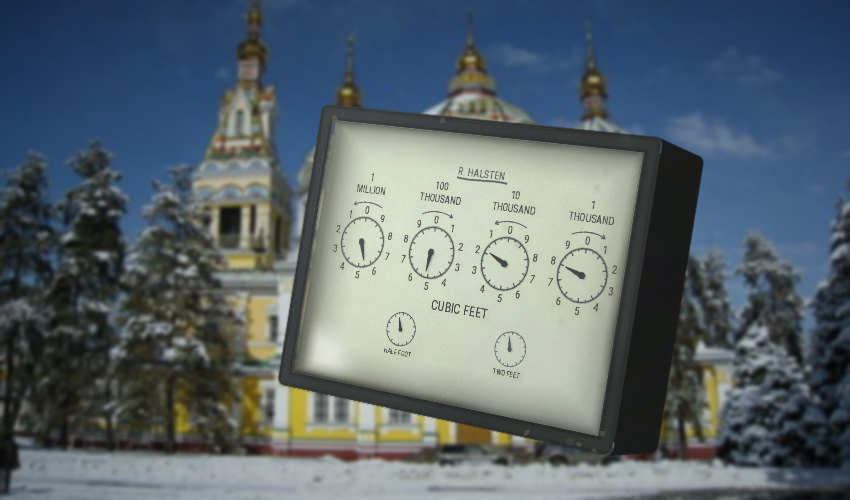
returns 551800ft³
